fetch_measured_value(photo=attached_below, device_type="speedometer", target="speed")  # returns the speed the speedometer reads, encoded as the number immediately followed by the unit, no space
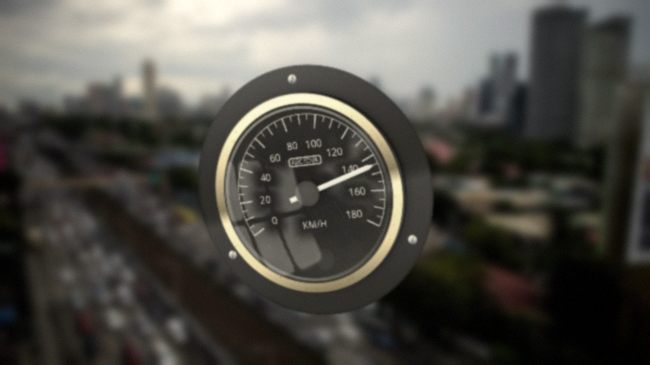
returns 145km/h
